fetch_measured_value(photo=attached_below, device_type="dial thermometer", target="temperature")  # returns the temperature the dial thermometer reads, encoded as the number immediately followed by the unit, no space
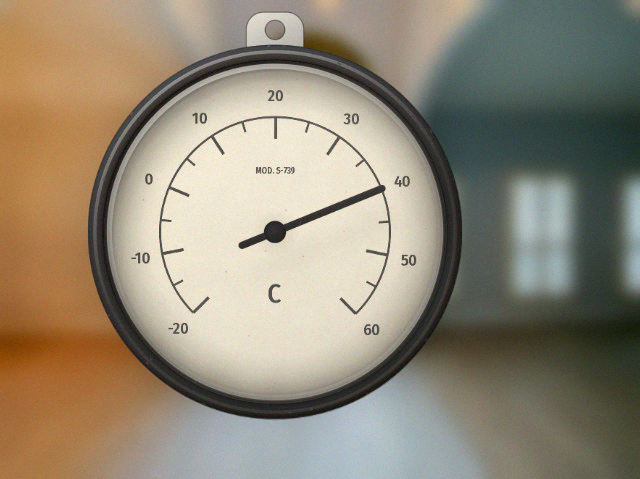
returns 40°C
